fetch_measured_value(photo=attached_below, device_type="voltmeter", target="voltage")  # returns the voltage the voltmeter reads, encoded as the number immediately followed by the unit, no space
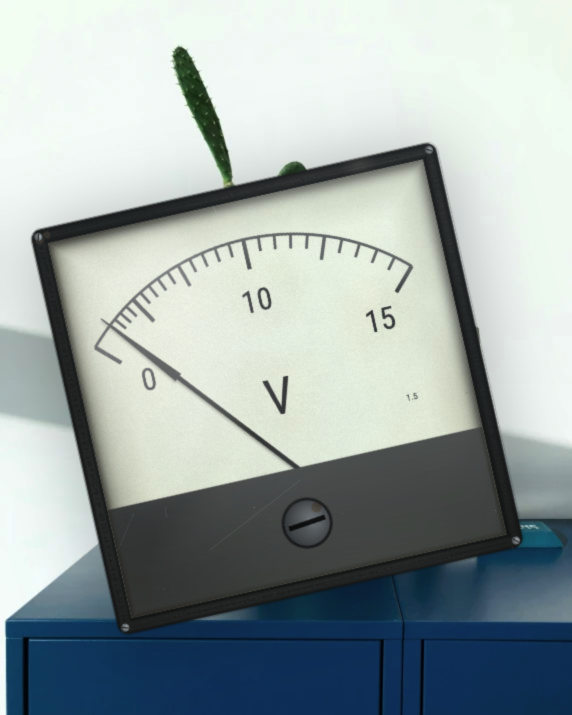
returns 3V
